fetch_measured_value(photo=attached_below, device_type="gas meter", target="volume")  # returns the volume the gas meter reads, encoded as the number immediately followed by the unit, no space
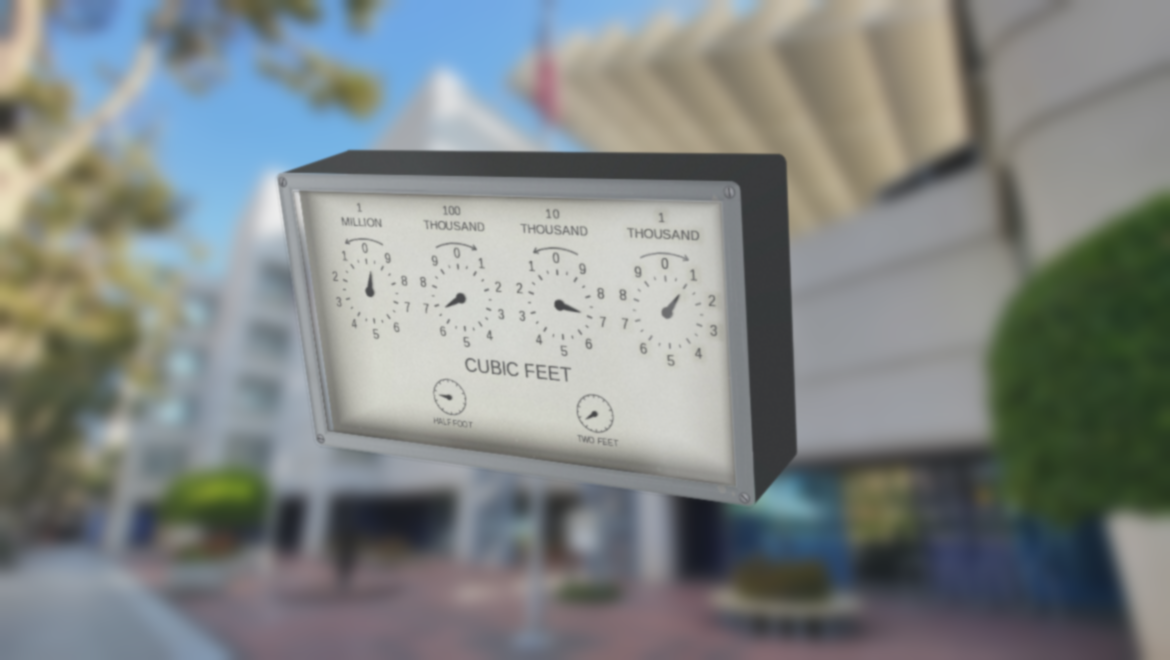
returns 967100ft³
